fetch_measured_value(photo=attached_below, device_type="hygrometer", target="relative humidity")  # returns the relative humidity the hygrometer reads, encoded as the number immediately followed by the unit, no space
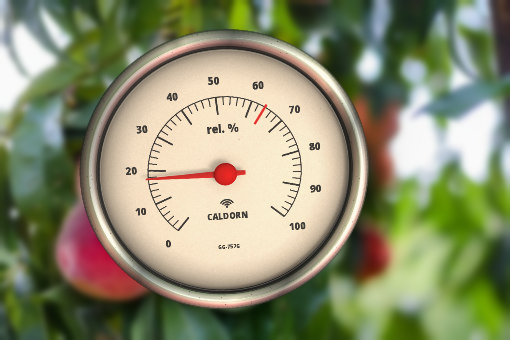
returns 18%
